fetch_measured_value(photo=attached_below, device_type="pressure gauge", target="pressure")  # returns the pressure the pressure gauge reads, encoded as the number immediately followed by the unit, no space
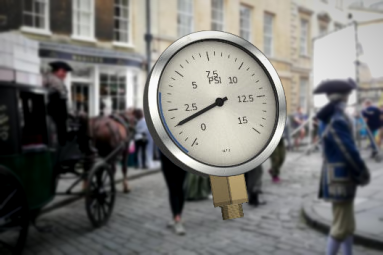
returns 1.5psi
